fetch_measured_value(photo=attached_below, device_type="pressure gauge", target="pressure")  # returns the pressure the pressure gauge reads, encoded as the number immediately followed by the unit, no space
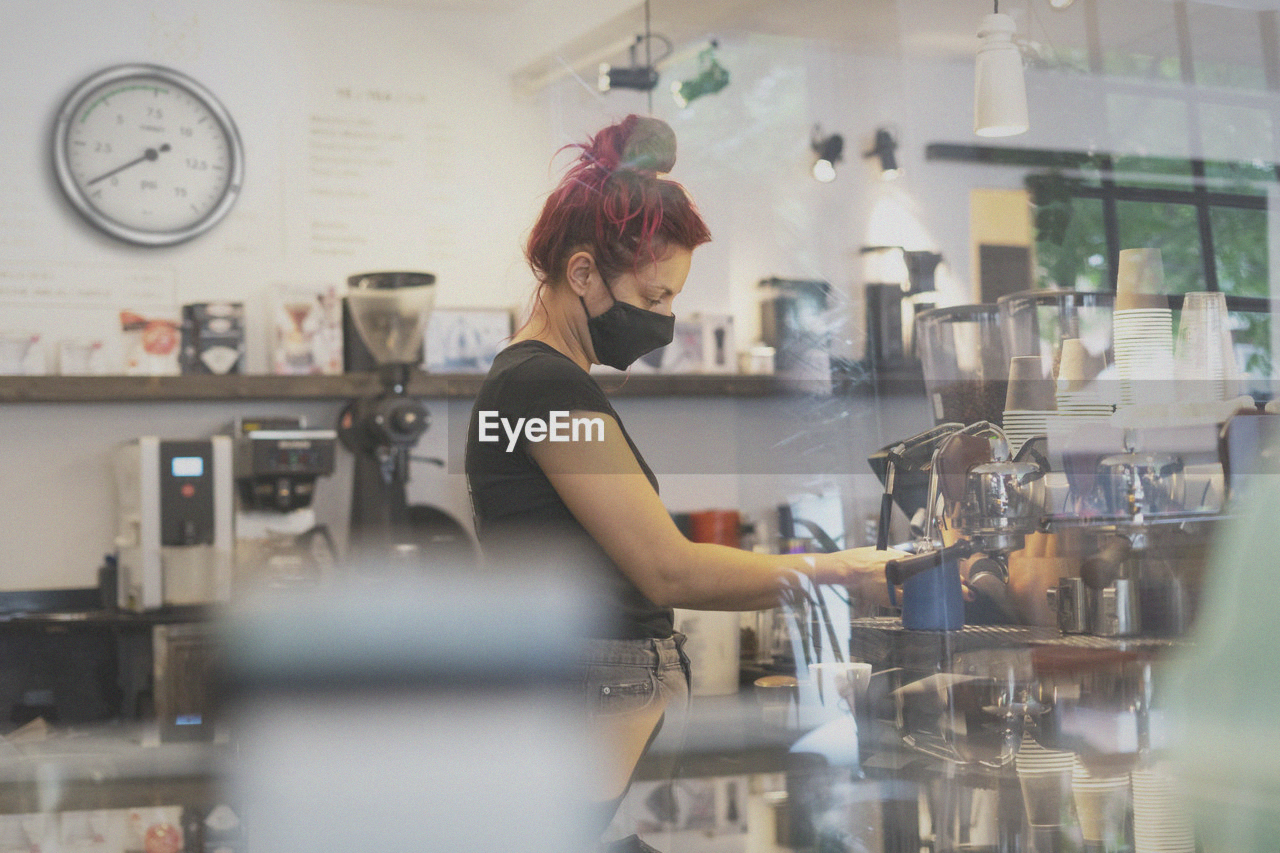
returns 0.5psi
